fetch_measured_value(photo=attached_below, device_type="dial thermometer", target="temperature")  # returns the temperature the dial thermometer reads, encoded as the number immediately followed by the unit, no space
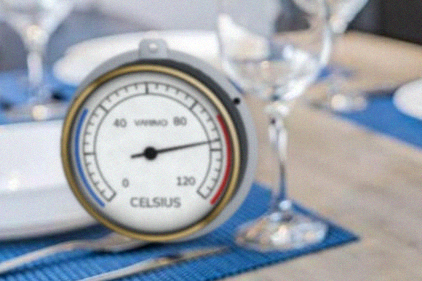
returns 96°C
